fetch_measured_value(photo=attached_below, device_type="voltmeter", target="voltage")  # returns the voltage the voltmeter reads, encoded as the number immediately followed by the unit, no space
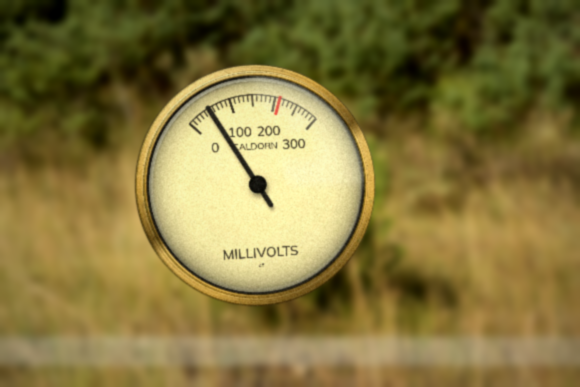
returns 50mV
